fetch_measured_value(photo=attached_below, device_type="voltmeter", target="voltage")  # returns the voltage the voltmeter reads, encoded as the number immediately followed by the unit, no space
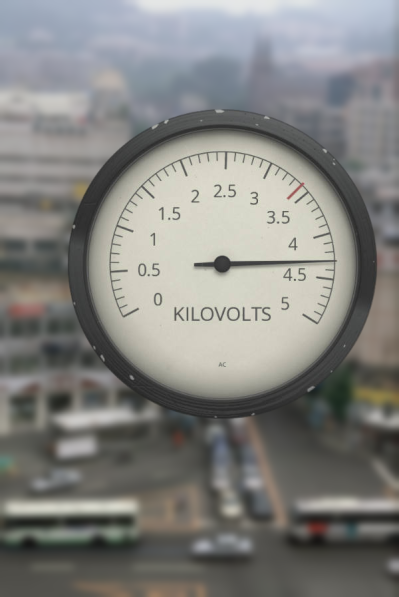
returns 4.3kV
